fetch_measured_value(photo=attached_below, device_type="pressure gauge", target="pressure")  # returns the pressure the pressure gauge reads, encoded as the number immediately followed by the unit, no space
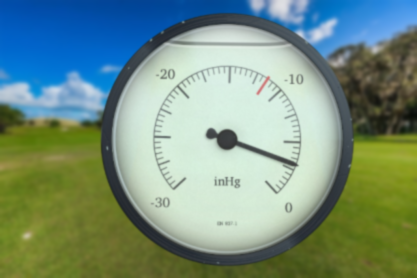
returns -3inHg
